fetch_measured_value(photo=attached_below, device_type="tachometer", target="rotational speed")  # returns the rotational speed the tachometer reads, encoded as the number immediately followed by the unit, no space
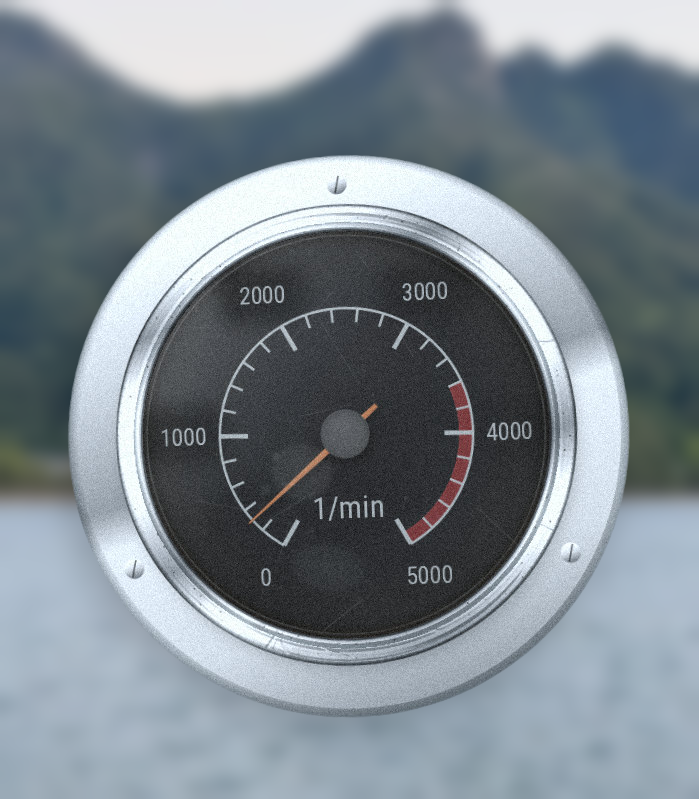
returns 300rpm
